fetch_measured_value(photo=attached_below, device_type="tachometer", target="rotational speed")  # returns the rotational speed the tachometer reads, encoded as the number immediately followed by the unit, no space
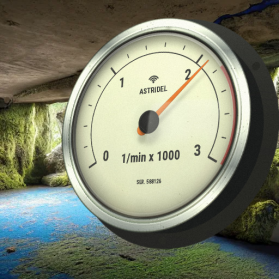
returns 2100rpm
